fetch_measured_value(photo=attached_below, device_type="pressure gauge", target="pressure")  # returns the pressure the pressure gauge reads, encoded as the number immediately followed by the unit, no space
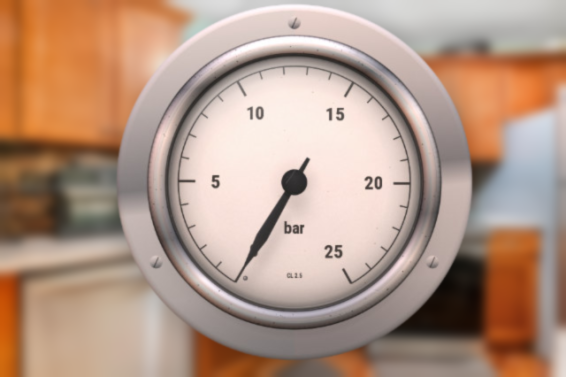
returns 0bar
